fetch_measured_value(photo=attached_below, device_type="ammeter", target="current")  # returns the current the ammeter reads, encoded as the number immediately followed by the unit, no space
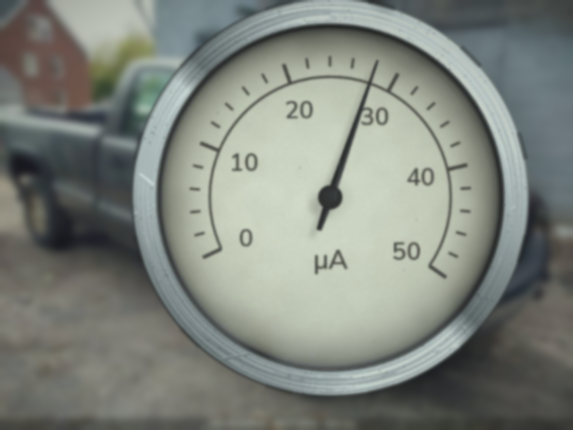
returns 28µA
